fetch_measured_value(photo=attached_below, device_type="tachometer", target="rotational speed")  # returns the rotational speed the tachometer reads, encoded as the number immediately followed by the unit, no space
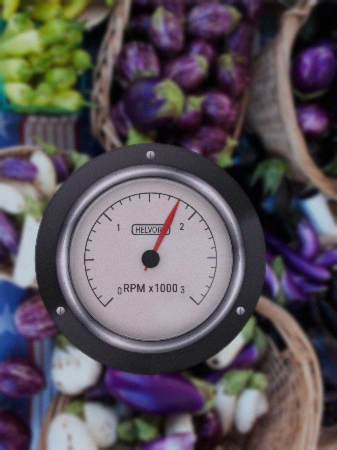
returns 1800rpm
